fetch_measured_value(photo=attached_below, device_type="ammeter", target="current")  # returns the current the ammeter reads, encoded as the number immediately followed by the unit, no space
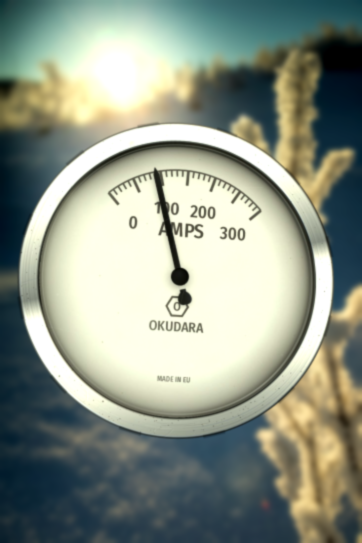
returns 90A
